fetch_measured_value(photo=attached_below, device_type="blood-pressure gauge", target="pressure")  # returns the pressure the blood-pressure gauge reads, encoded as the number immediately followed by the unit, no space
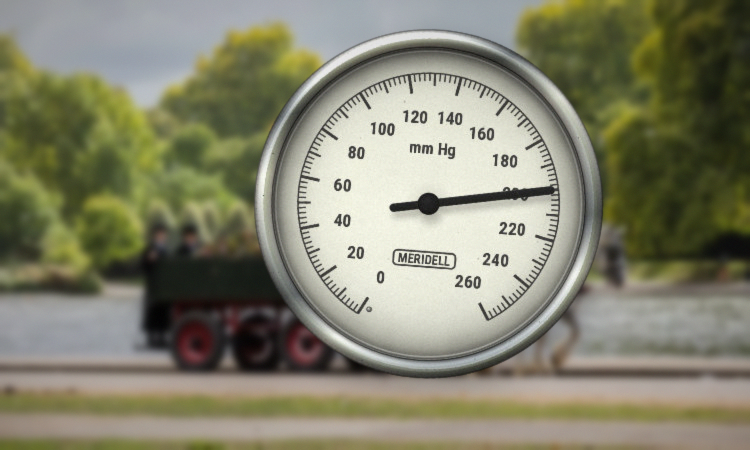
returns 200mmHg
